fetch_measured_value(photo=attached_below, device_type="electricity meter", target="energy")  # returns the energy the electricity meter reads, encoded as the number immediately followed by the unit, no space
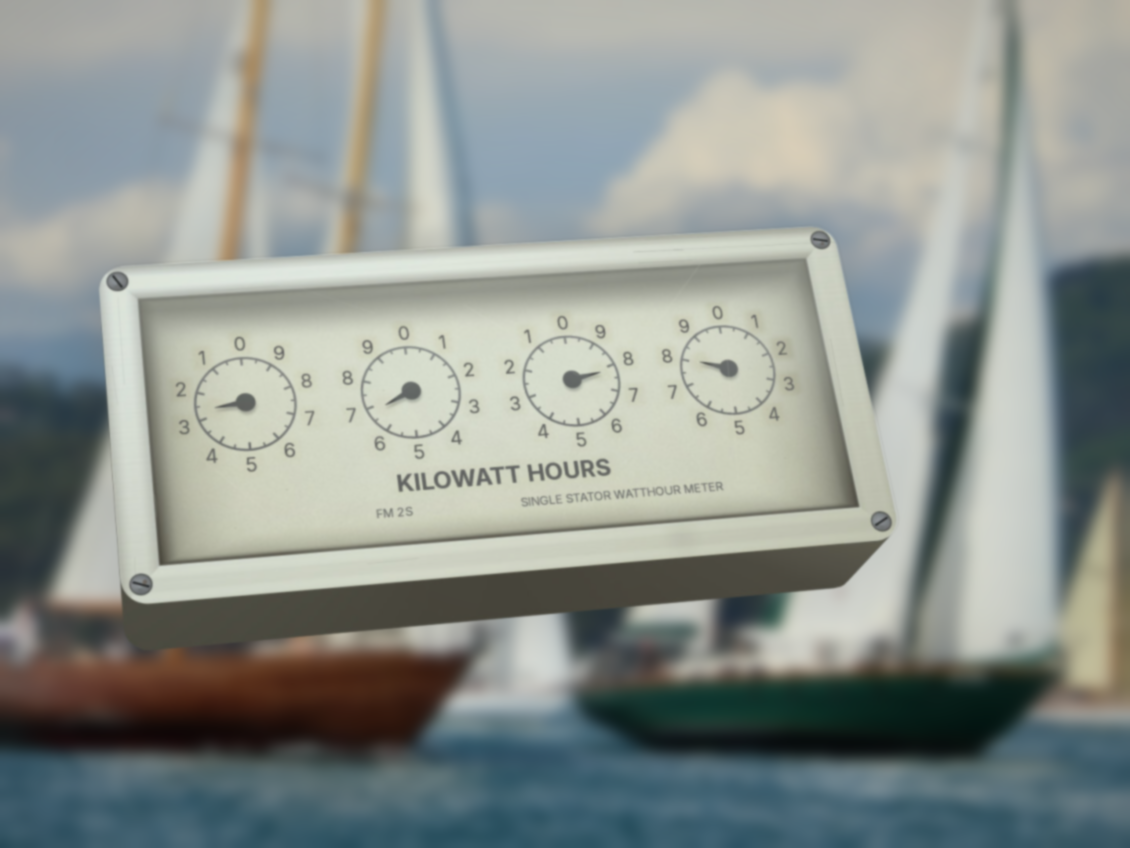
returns 2678kWh
